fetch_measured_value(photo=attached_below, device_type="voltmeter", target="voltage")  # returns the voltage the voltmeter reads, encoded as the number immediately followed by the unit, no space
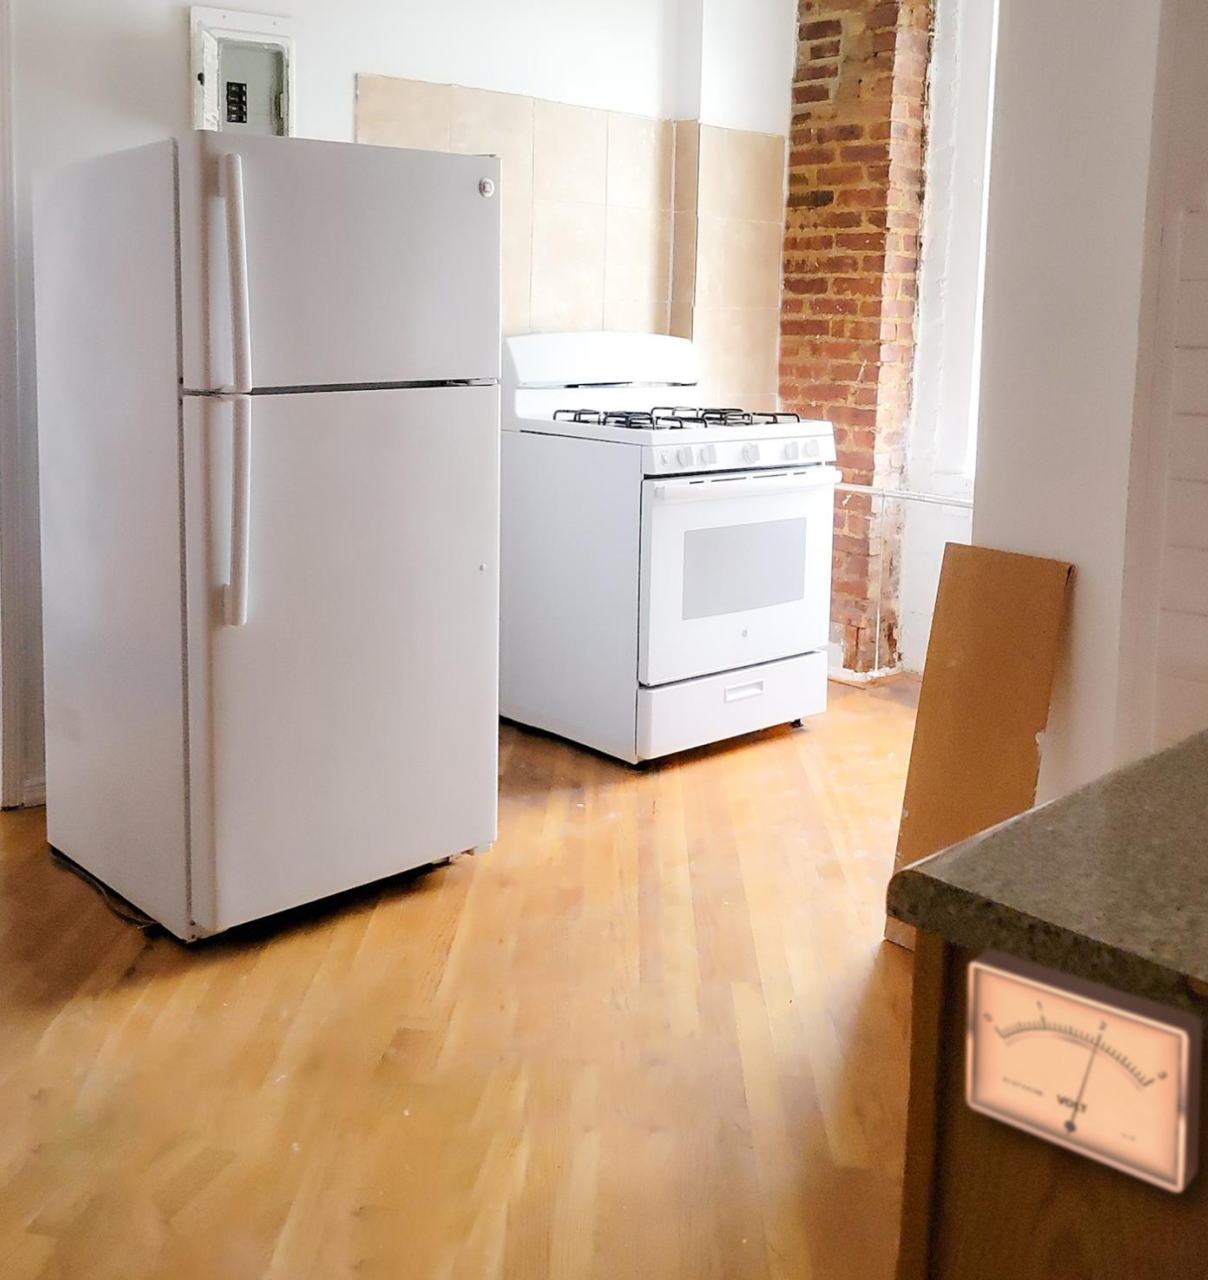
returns 2V
